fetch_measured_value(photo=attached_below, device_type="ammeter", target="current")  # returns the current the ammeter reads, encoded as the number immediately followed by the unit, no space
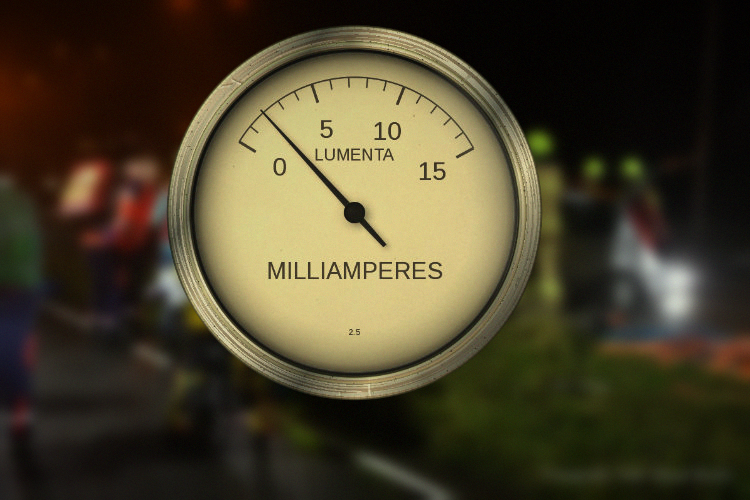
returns 2mA
